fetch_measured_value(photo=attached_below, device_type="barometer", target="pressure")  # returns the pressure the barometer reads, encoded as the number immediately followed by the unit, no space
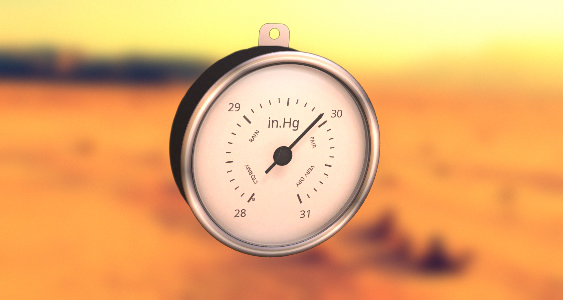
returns 29.9inHg
